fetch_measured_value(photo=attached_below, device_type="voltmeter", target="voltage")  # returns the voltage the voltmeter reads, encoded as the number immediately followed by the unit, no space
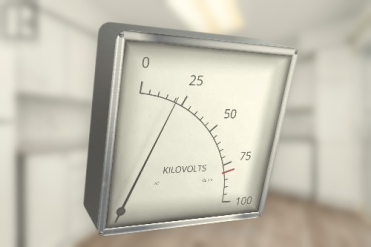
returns 20kV
